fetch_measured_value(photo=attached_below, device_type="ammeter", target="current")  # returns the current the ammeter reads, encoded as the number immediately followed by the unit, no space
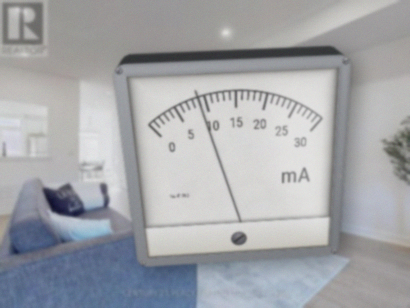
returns 9mA
